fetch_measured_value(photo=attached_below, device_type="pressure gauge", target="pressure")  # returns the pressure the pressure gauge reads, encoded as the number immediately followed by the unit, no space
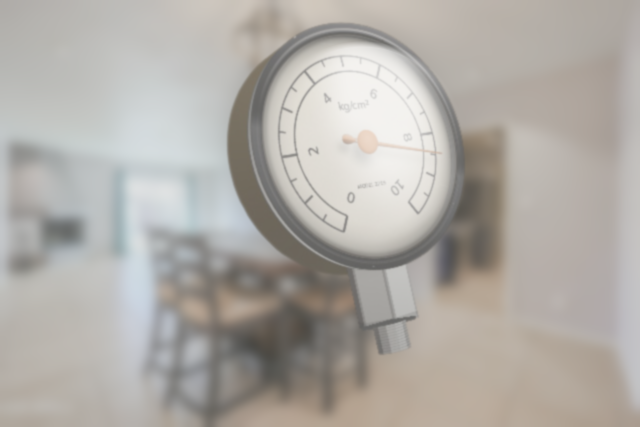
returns 8.5kg/cm²
